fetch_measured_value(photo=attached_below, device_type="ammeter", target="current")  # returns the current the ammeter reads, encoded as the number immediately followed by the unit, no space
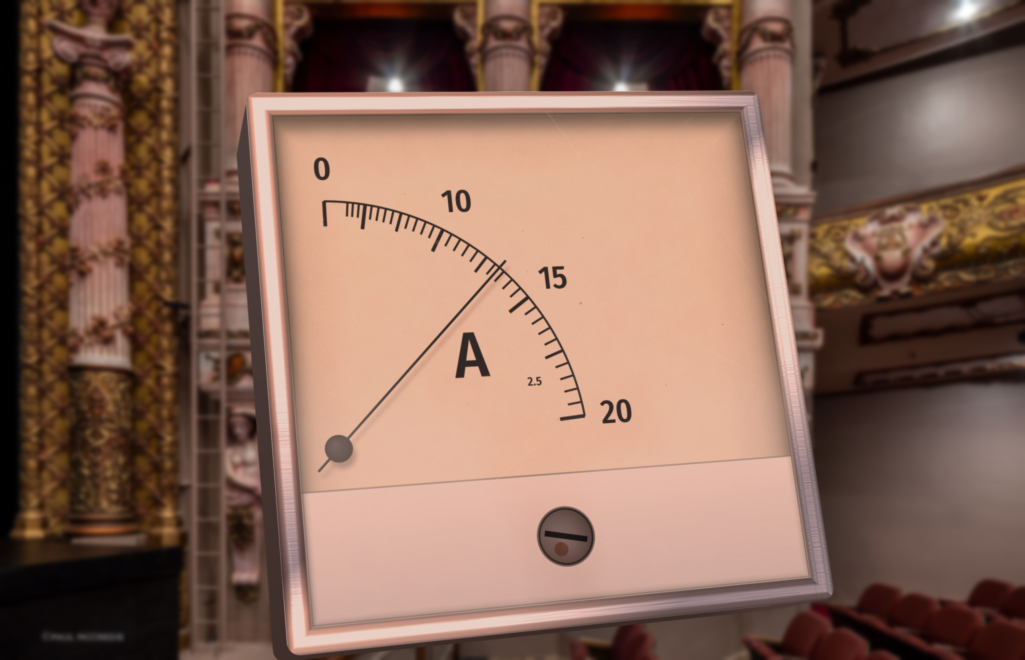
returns 13.25A
